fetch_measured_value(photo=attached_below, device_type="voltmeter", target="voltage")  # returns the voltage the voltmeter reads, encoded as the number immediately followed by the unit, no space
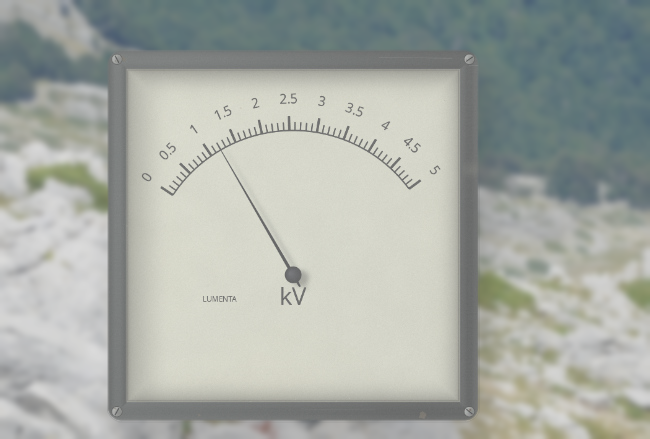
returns 1.2kV
